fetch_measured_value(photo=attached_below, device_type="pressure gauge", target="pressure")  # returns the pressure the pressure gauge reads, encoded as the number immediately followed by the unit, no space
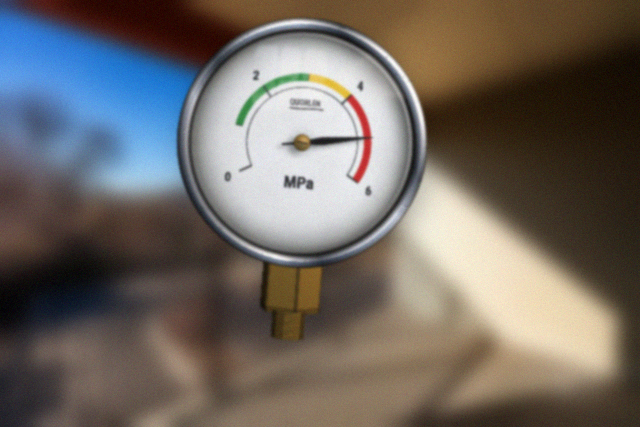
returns 5MPa
